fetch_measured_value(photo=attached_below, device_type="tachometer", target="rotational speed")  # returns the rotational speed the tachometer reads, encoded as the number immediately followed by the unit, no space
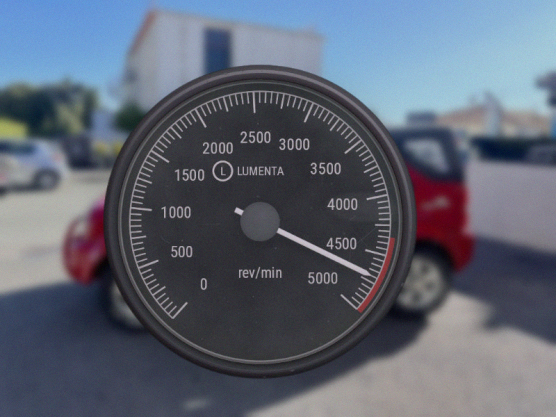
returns 4700rpm
